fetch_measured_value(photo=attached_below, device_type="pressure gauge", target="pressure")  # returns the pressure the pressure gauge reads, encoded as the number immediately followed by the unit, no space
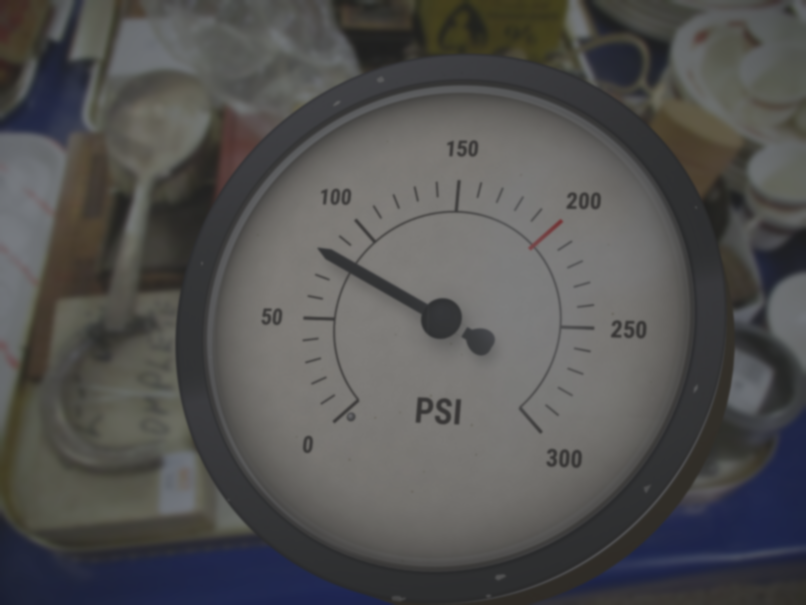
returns 80psi
